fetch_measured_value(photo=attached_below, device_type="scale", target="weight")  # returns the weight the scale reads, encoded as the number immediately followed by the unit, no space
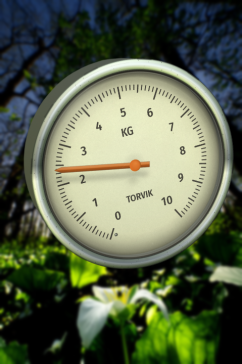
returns 2.4kg
